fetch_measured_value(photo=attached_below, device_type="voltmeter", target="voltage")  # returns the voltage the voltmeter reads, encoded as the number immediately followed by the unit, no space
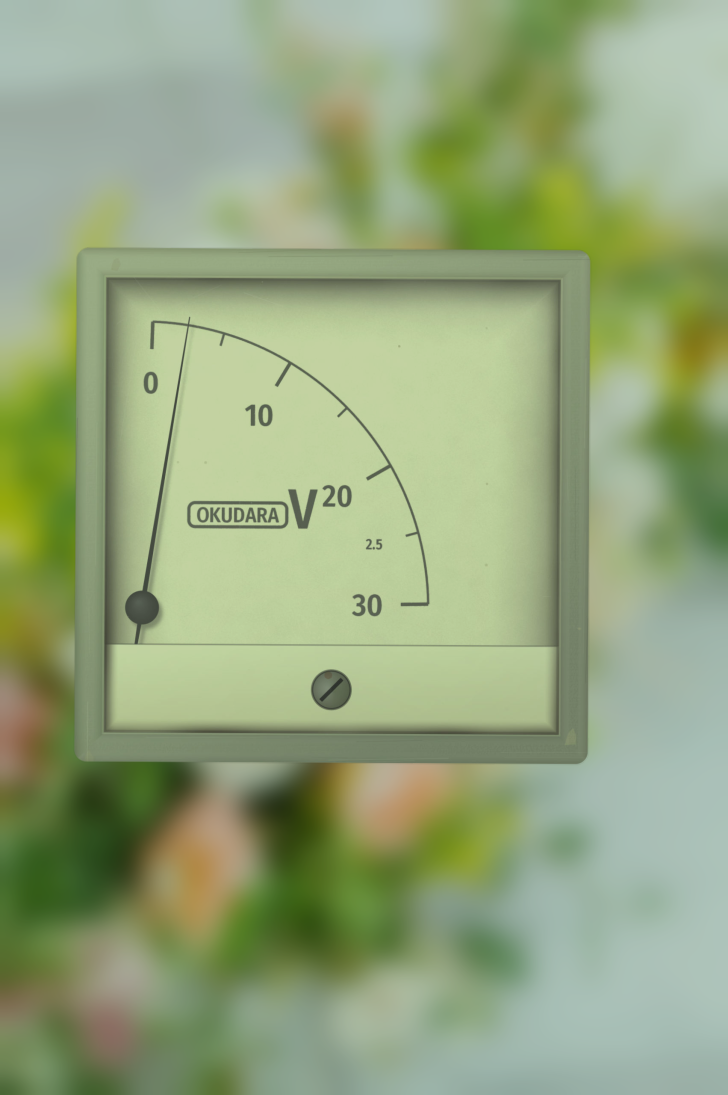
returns 2.5V
